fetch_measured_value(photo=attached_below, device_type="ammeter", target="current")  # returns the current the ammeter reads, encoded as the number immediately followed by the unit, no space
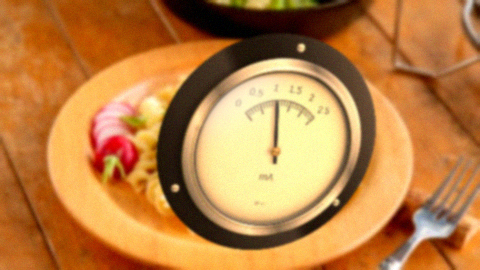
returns 1mA
